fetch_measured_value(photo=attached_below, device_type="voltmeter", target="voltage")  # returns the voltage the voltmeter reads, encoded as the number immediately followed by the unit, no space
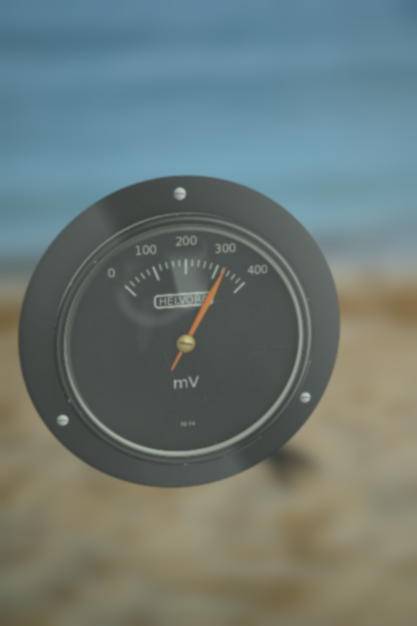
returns 320mV
